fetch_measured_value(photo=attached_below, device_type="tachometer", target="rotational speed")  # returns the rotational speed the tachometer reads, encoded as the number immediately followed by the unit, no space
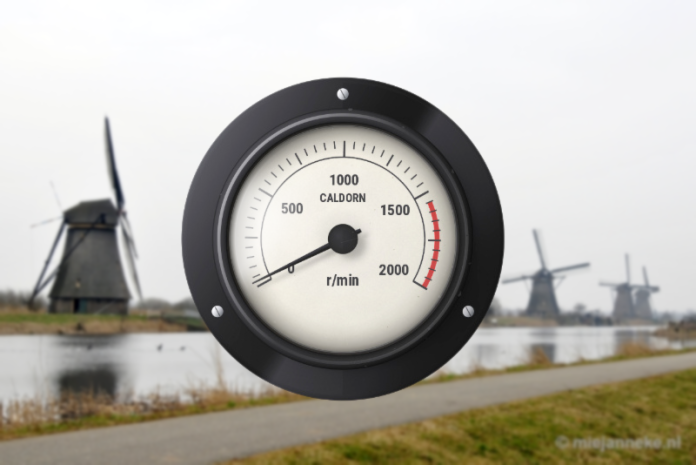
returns 25rpm
